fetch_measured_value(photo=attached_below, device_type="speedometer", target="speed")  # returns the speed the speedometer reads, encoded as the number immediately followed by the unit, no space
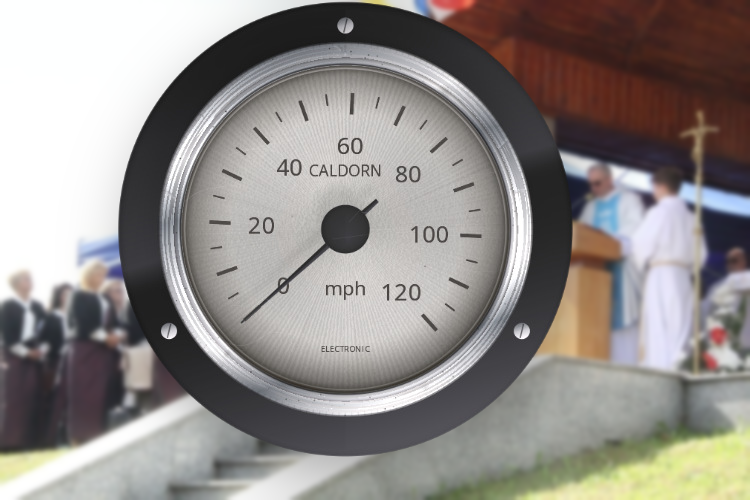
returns 0mph
